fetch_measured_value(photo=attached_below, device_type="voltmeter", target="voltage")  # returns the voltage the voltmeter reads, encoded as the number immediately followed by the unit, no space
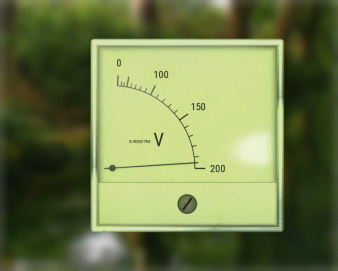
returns 195V
